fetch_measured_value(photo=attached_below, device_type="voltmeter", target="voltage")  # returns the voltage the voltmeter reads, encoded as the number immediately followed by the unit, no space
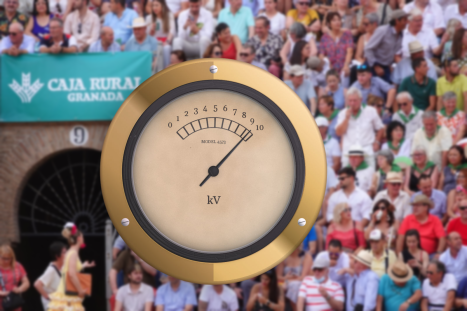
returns 9.5kV
